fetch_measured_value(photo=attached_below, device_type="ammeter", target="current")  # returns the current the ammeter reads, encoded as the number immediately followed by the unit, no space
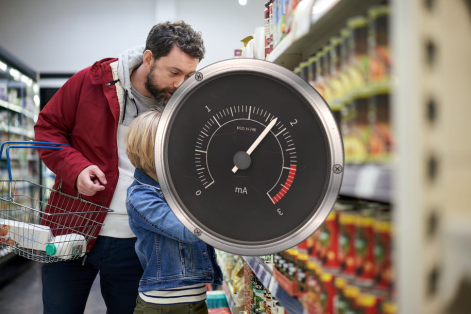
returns 1.85mA
